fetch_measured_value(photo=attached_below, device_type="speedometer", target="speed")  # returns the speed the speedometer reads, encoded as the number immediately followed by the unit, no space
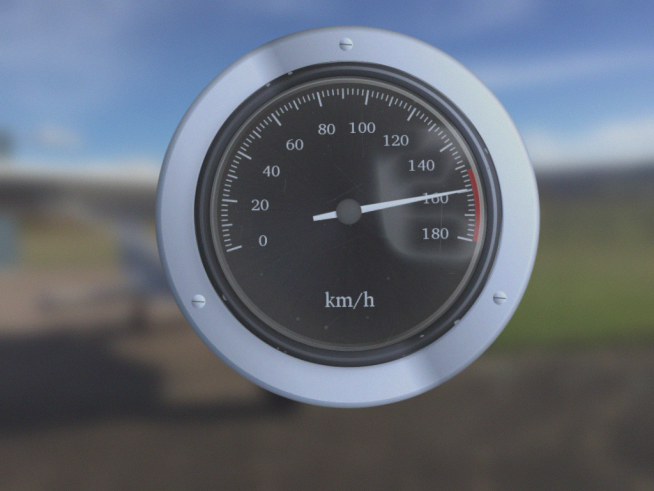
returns 160km/h
